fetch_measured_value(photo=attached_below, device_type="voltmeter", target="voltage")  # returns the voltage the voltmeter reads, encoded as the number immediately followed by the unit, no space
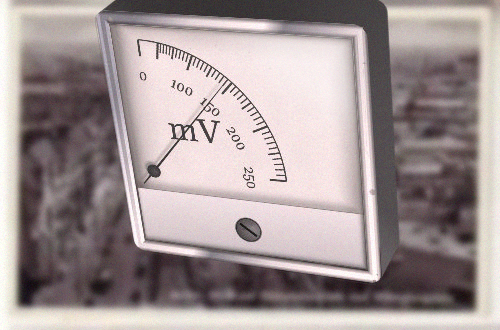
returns 145mV
